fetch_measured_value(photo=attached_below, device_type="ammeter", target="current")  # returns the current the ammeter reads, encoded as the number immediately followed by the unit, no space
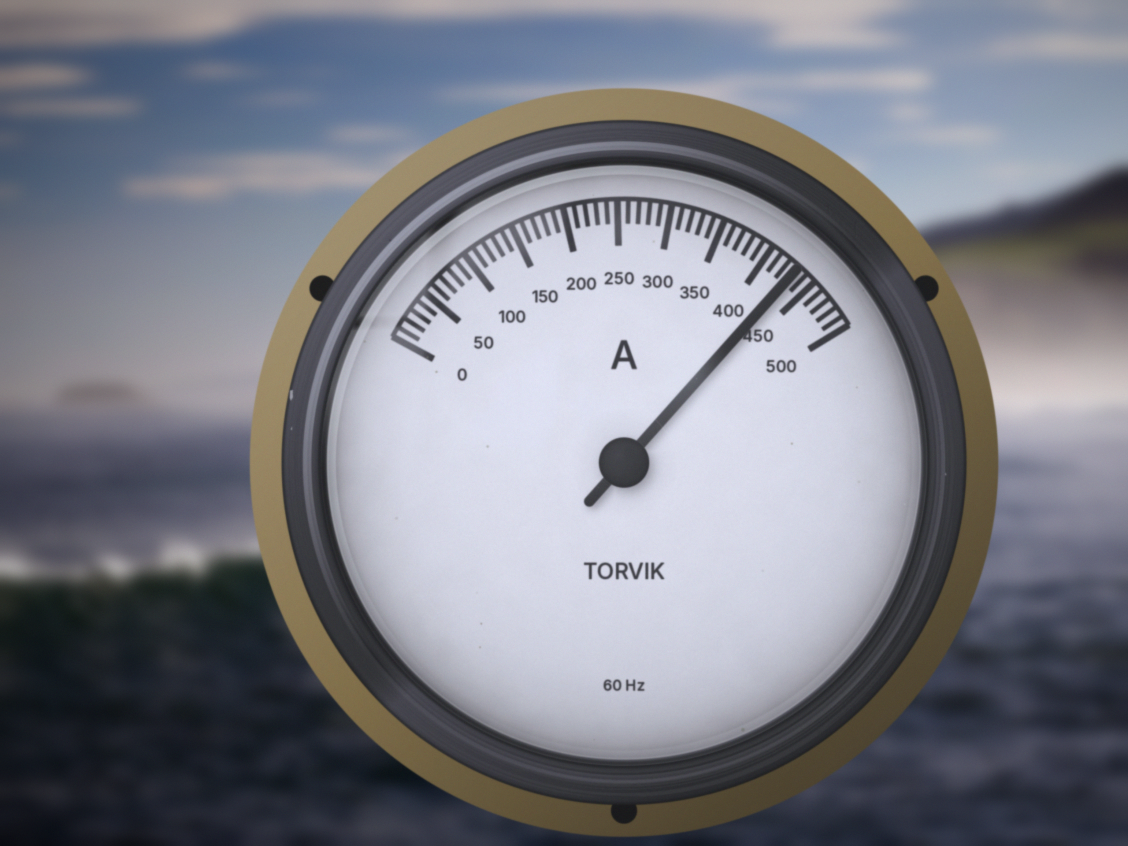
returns 430A
